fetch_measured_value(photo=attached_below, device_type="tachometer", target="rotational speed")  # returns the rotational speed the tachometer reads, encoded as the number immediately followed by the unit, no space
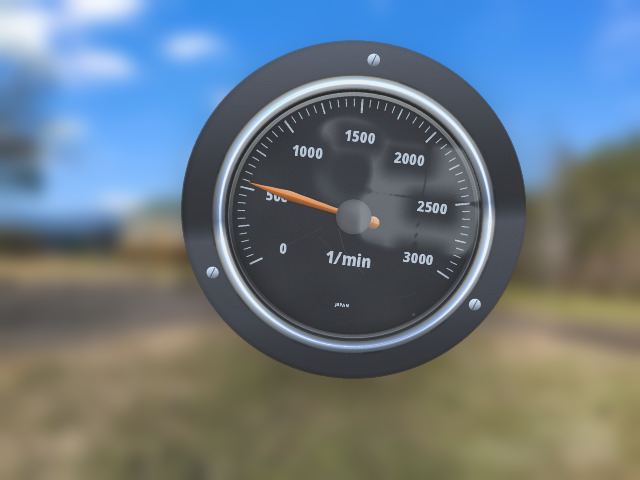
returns 550rpm
